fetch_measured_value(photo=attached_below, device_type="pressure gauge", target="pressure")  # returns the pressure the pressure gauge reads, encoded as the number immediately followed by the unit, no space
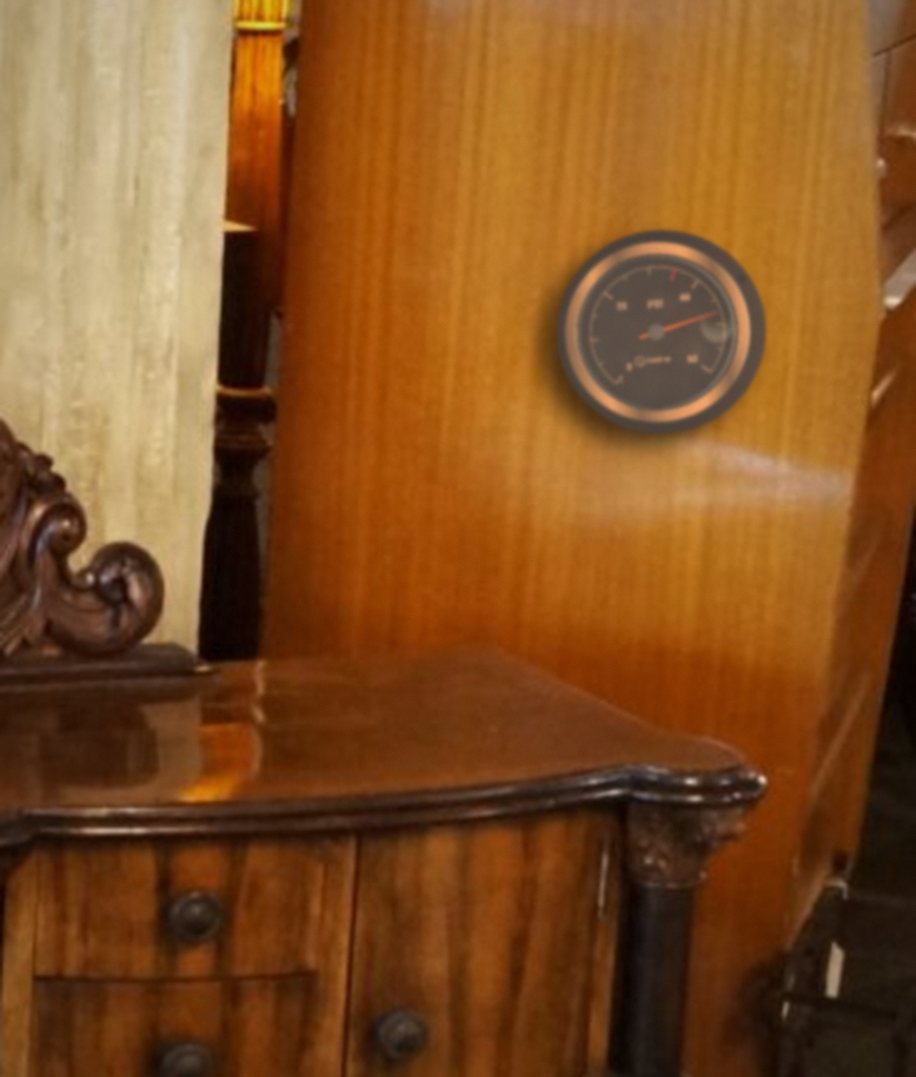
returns 47.5psi
